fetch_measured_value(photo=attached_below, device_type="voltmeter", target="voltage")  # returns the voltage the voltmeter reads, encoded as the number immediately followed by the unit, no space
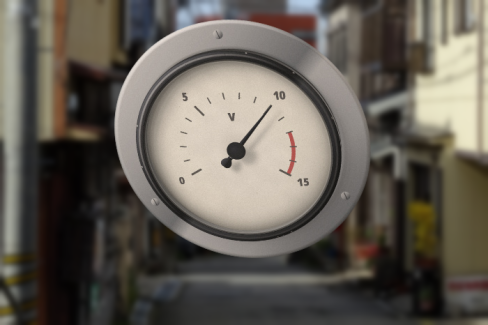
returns 10V
